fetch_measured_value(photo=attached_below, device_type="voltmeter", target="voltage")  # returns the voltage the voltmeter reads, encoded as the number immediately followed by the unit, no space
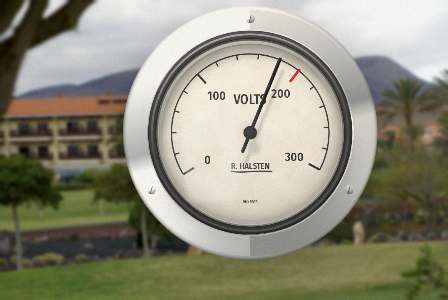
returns 180V
